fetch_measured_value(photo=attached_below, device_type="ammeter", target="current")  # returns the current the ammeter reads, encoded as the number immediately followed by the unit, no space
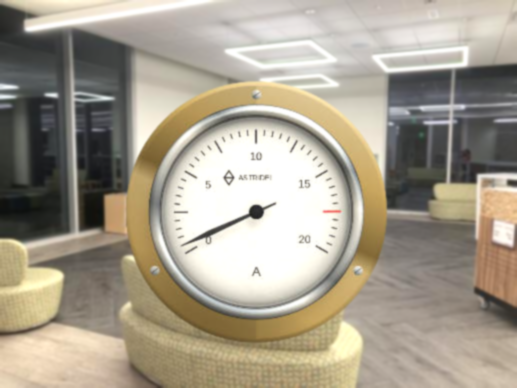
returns 0.5A
